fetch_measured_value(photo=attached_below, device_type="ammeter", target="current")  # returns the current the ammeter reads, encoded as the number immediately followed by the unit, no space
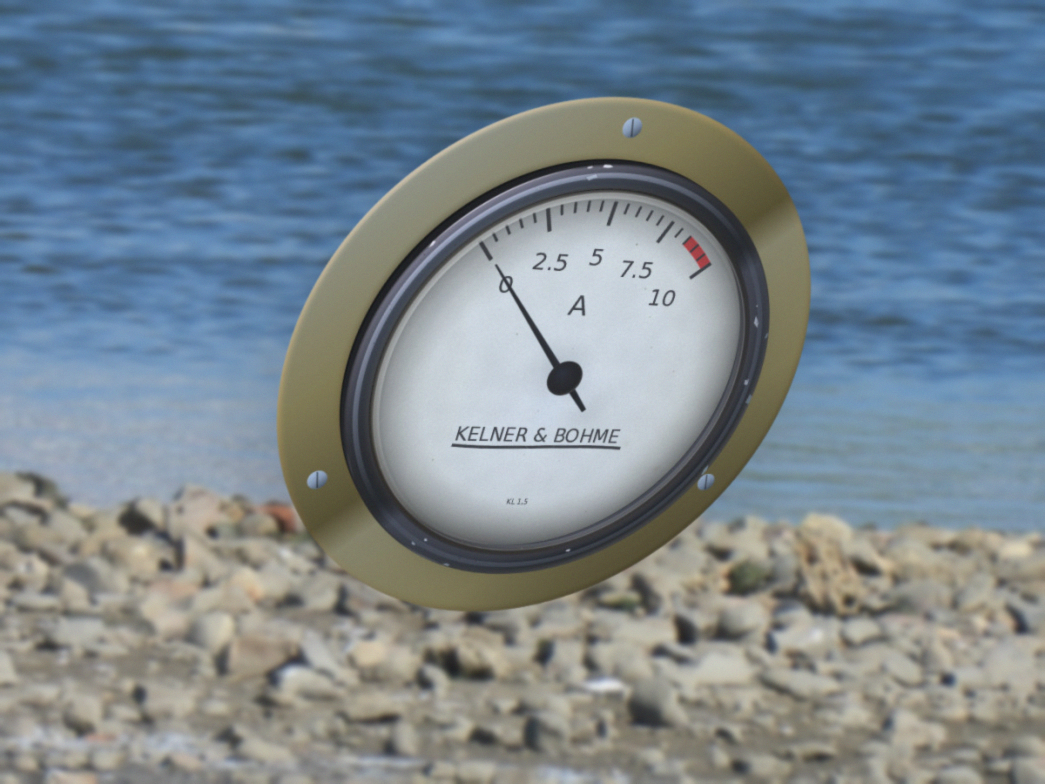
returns 0A
